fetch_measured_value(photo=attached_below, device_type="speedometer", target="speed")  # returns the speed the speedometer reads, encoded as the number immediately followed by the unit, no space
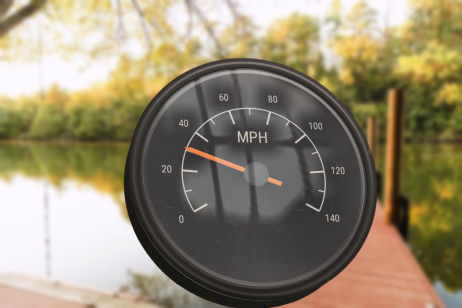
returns 30mph
